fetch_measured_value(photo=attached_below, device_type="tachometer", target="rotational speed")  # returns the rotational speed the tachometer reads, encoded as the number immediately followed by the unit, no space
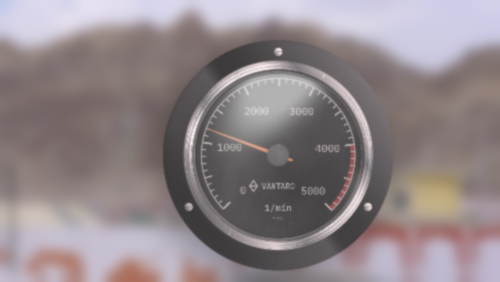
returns 1200rpm
